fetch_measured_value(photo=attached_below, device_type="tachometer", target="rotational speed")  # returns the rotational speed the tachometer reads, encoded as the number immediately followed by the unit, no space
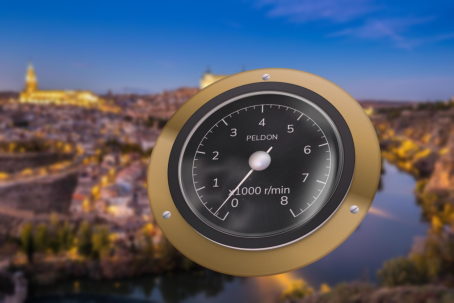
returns 200rpm
